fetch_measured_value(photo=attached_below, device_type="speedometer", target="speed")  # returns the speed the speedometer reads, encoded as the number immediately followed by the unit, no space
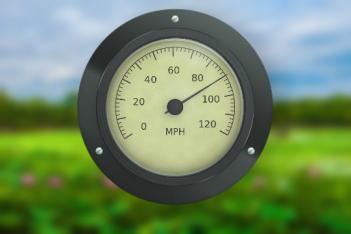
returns 90mph
